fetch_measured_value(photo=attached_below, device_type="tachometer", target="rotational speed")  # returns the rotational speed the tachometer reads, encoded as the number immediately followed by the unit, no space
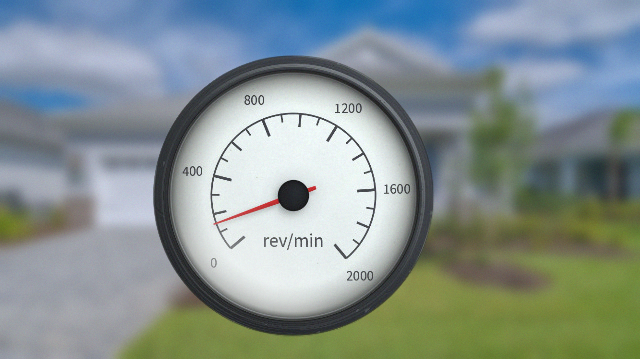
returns 150rpm
